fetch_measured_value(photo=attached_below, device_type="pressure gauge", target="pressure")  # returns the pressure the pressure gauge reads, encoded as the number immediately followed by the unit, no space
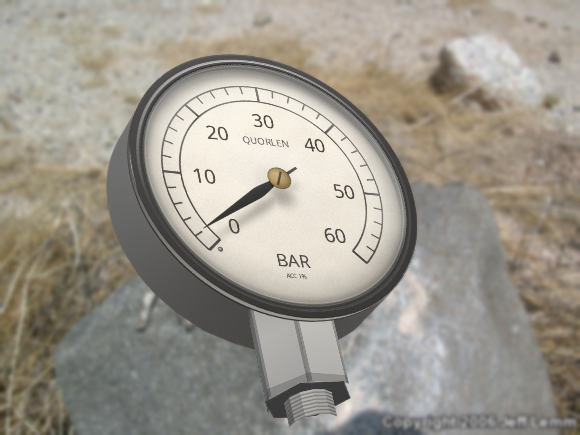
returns 2bar
